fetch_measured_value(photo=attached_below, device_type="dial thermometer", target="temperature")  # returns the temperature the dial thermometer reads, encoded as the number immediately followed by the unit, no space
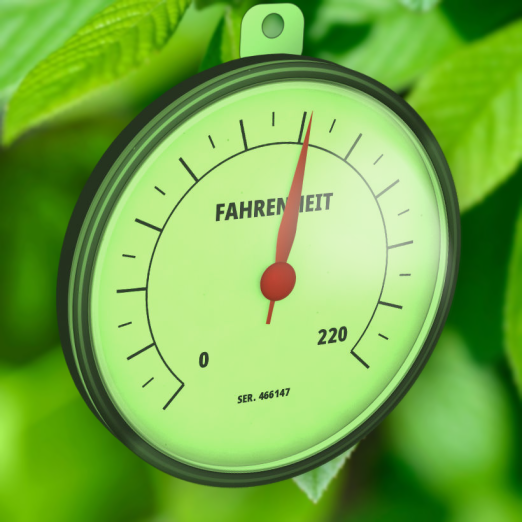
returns 120°F
